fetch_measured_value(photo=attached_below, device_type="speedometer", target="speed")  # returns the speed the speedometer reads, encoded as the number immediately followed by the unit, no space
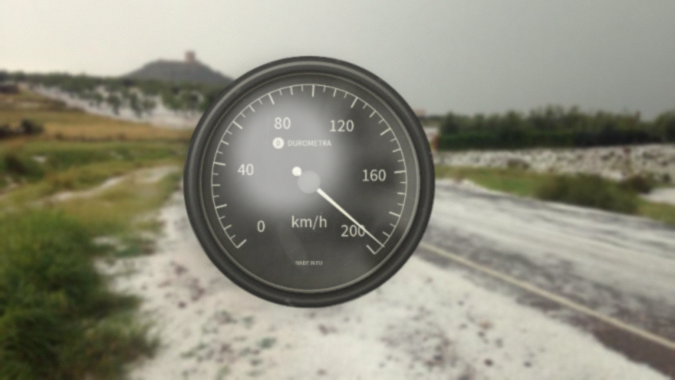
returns 195km/h
